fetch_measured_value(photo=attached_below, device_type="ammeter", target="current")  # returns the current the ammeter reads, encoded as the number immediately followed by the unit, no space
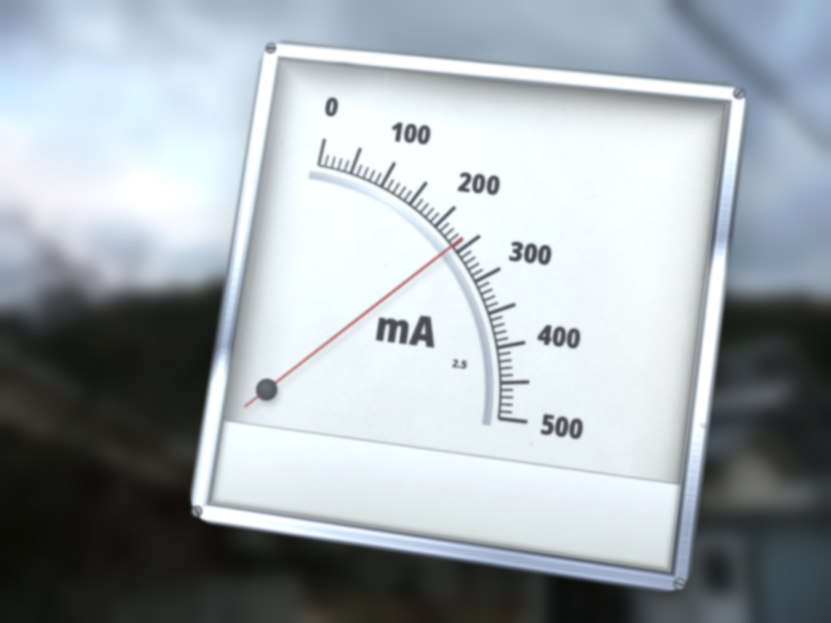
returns 240mA
